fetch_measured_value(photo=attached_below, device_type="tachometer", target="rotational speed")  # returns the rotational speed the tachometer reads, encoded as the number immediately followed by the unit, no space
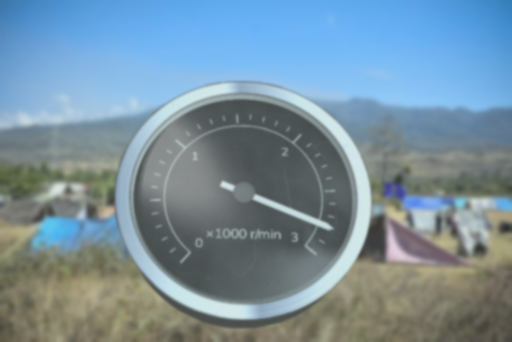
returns 2800rpm
